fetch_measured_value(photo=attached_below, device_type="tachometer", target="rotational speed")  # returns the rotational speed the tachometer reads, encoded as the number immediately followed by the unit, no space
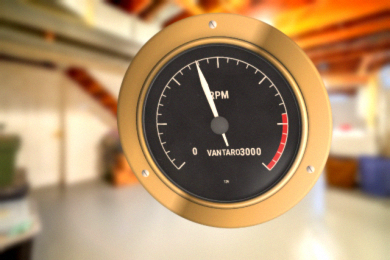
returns 1300rpm
